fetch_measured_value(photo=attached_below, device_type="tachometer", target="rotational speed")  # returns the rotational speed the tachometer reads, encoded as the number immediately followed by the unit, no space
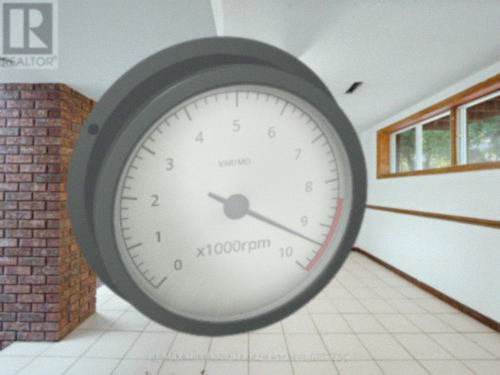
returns 9400rpm
